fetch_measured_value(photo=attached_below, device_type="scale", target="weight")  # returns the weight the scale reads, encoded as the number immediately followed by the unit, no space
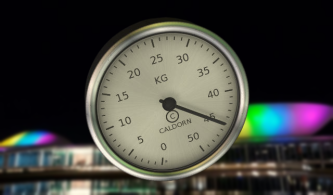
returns 45kg
